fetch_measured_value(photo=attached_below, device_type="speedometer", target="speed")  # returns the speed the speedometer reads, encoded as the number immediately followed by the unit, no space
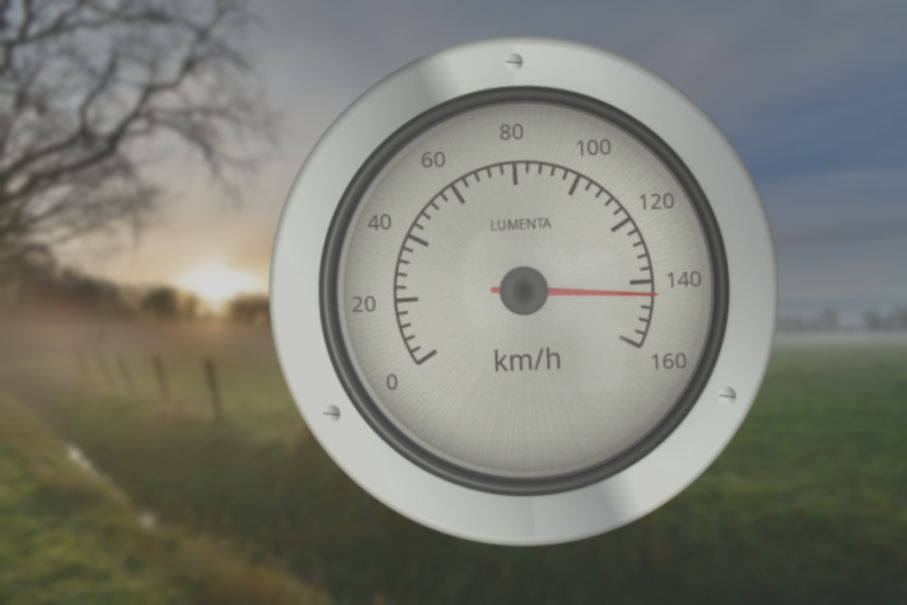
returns 144km/h
